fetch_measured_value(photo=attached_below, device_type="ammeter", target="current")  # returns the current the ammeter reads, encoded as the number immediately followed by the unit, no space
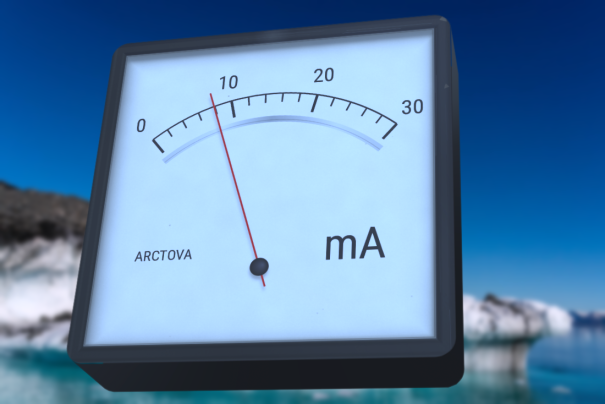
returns 8mA
